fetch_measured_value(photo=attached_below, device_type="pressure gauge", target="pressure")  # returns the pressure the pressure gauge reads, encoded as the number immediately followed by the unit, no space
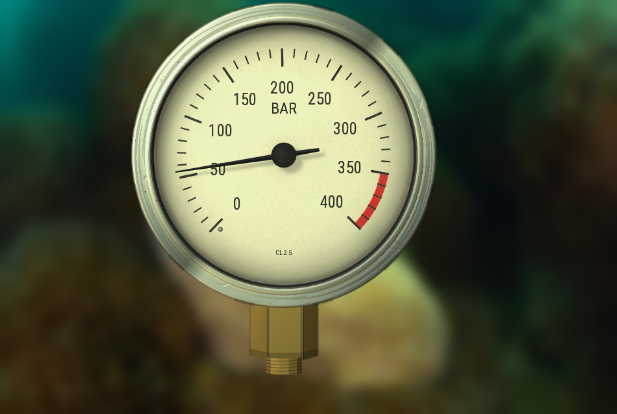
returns 55bar
